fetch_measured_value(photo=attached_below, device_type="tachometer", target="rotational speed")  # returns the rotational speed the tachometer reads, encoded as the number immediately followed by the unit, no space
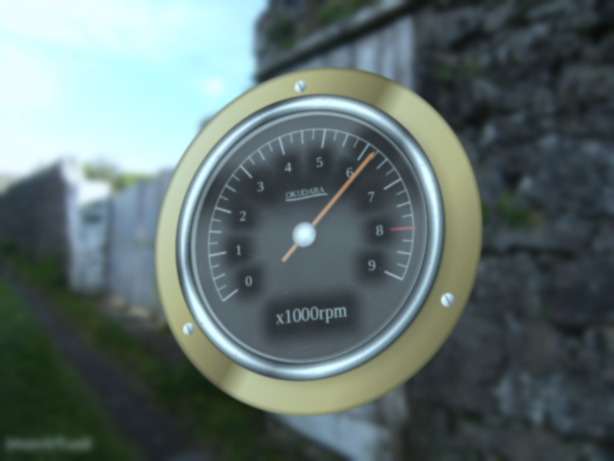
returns 6250rpm
